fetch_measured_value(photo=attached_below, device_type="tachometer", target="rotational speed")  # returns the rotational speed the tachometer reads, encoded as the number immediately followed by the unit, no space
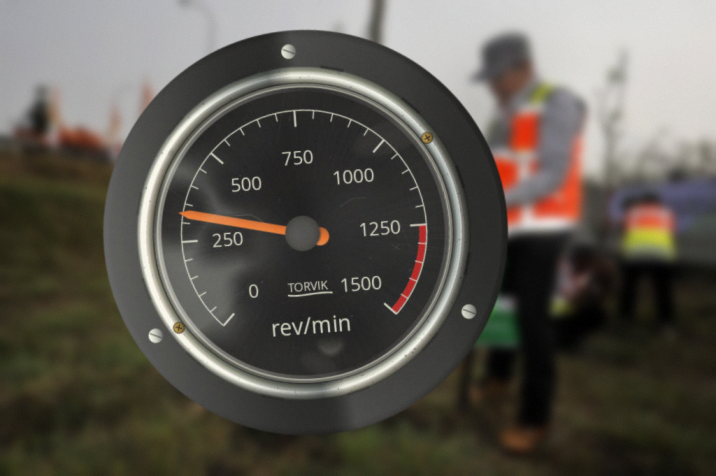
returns 325rpm
